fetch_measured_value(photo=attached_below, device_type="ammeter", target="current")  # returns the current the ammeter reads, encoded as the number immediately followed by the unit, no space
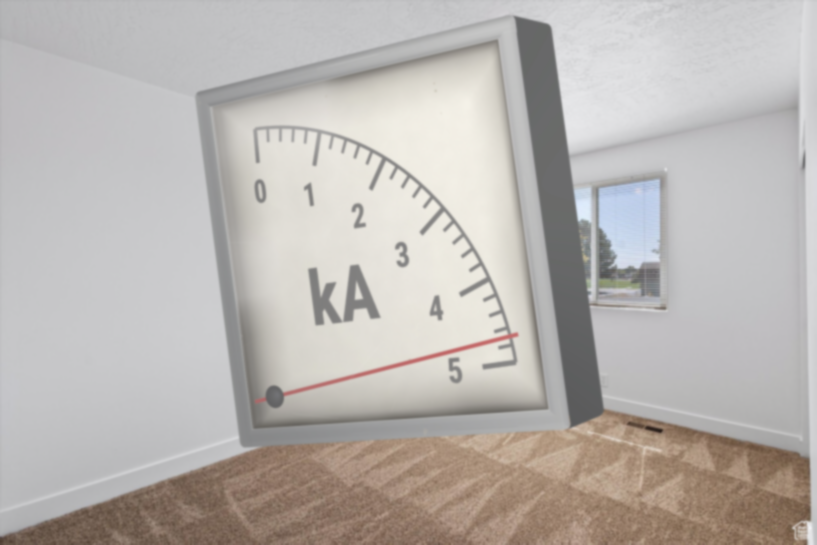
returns 4.7kA
